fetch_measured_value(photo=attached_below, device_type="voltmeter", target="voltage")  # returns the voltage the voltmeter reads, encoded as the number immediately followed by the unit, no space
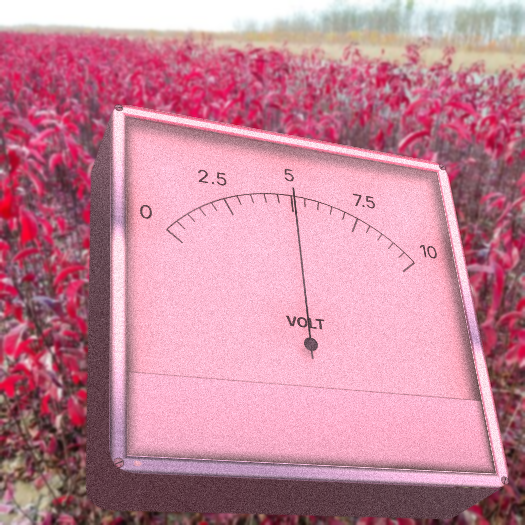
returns 5V
